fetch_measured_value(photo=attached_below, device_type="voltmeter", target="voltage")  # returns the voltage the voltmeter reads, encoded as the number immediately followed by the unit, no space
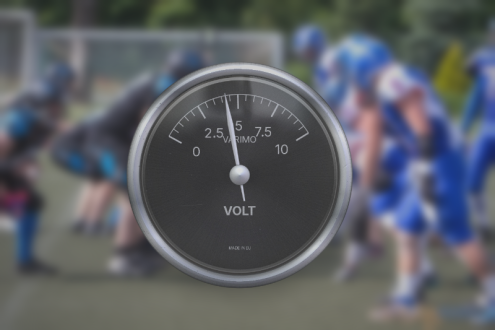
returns 4.25V
